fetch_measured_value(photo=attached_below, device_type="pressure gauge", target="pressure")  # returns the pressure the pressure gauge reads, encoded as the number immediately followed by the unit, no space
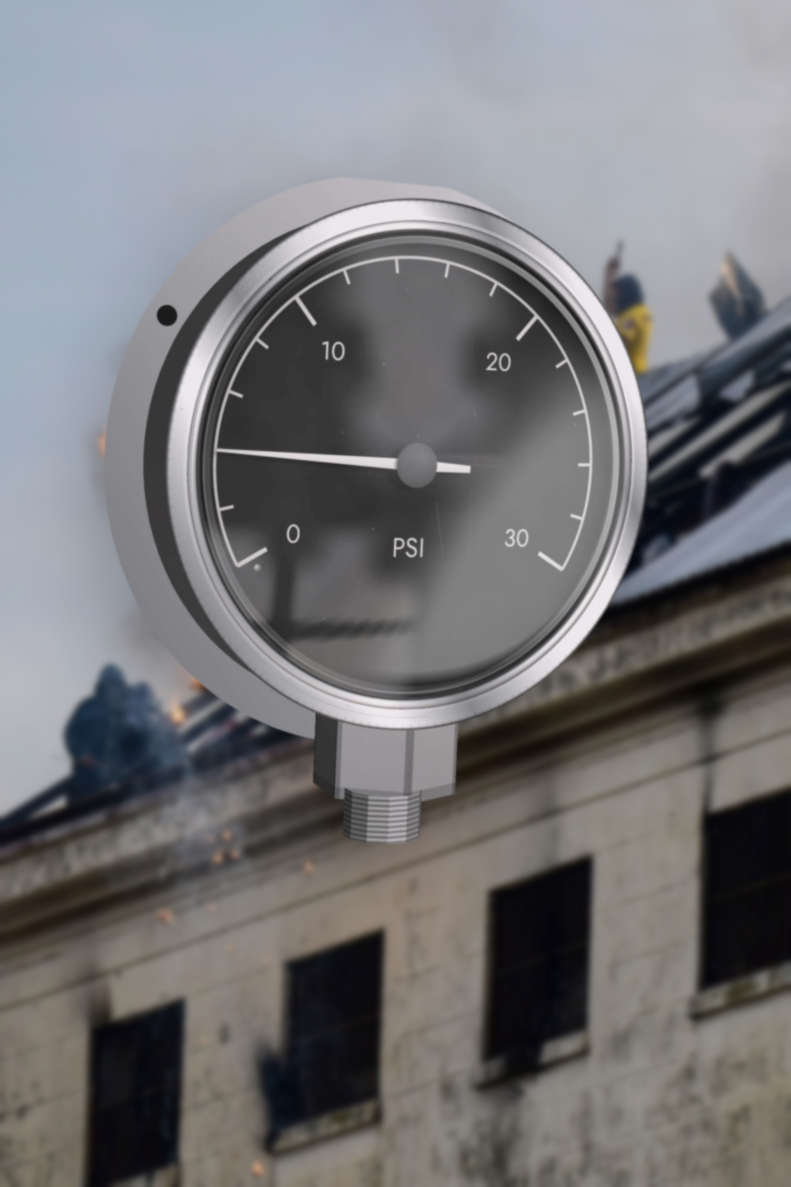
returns 4psi
